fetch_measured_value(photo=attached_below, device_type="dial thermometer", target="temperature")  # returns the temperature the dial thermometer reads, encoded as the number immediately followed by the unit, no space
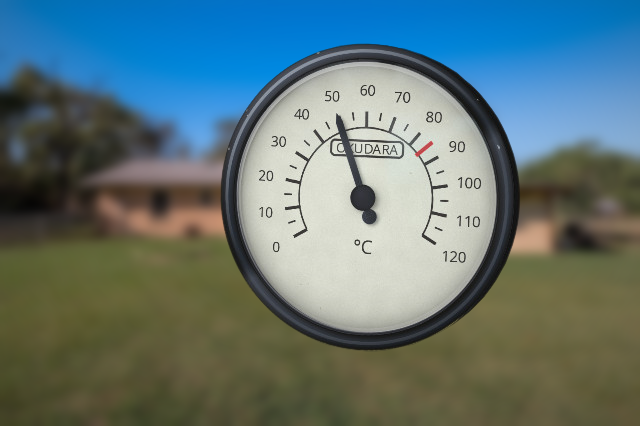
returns 50°C
